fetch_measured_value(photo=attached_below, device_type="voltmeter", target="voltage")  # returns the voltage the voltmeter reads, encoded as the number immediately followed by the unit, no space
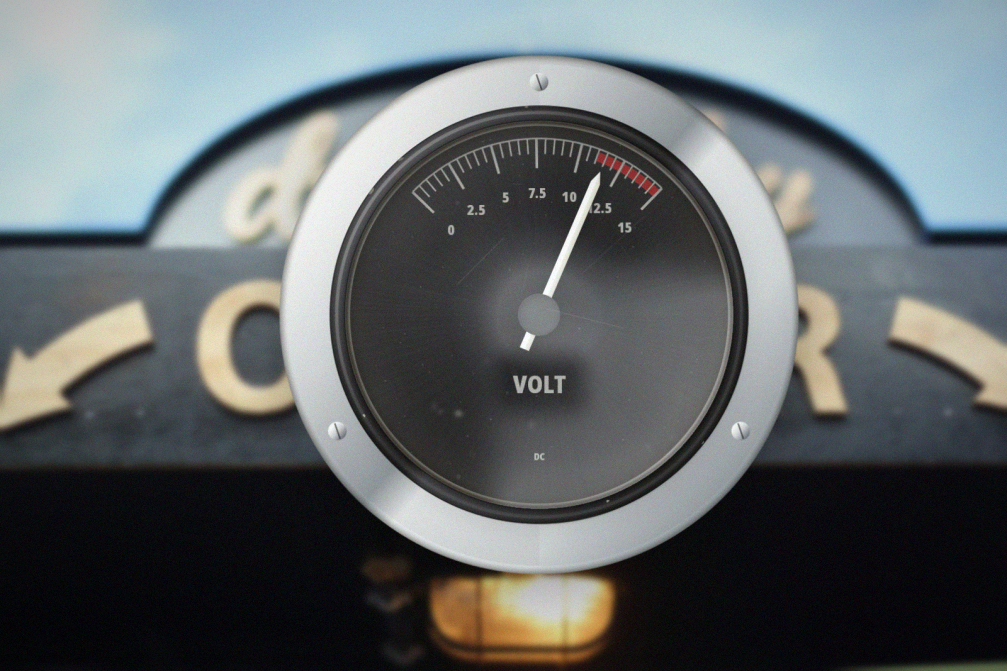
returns 11.5V
